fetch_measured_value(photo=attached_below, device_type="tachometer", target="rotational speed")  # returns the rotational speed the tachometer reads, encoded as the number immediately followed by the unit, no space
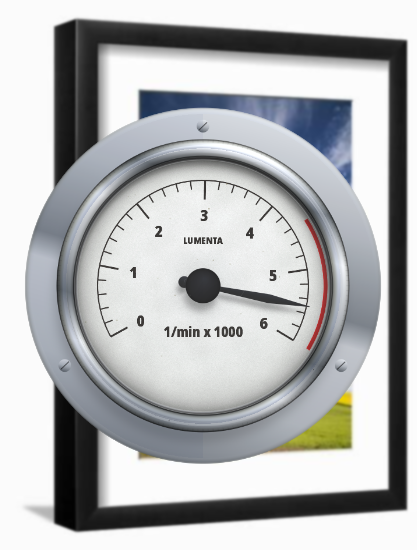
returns 5500rpm
